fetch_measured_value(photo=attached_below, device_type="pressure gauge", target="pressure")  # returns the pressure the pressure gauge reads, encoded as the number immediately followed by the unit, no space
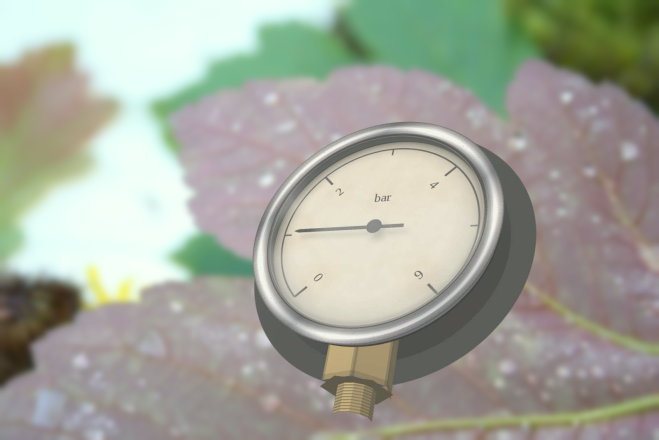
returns 1bar
